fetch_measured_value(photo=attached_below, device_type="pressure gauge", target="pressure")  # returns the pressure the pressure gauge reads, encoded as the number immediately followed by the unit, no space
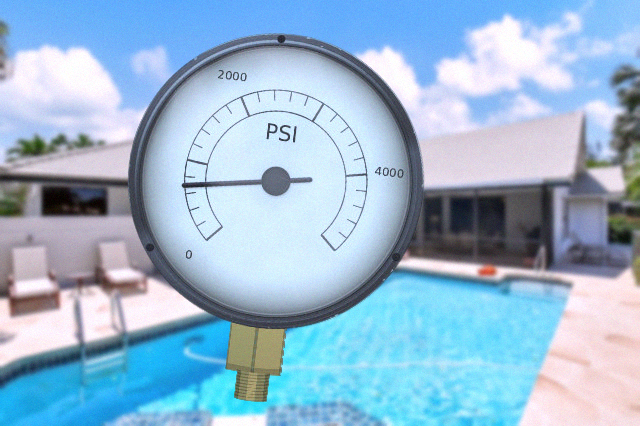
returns 700psi
